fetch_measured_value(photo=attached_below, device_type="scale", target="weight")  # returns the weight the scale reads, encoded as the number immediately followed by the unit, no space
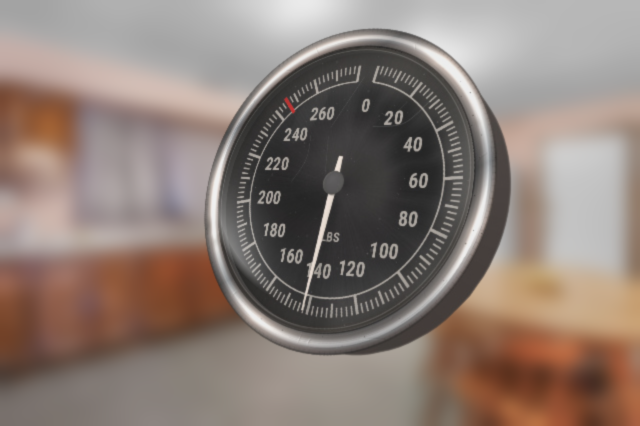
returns 140lb
